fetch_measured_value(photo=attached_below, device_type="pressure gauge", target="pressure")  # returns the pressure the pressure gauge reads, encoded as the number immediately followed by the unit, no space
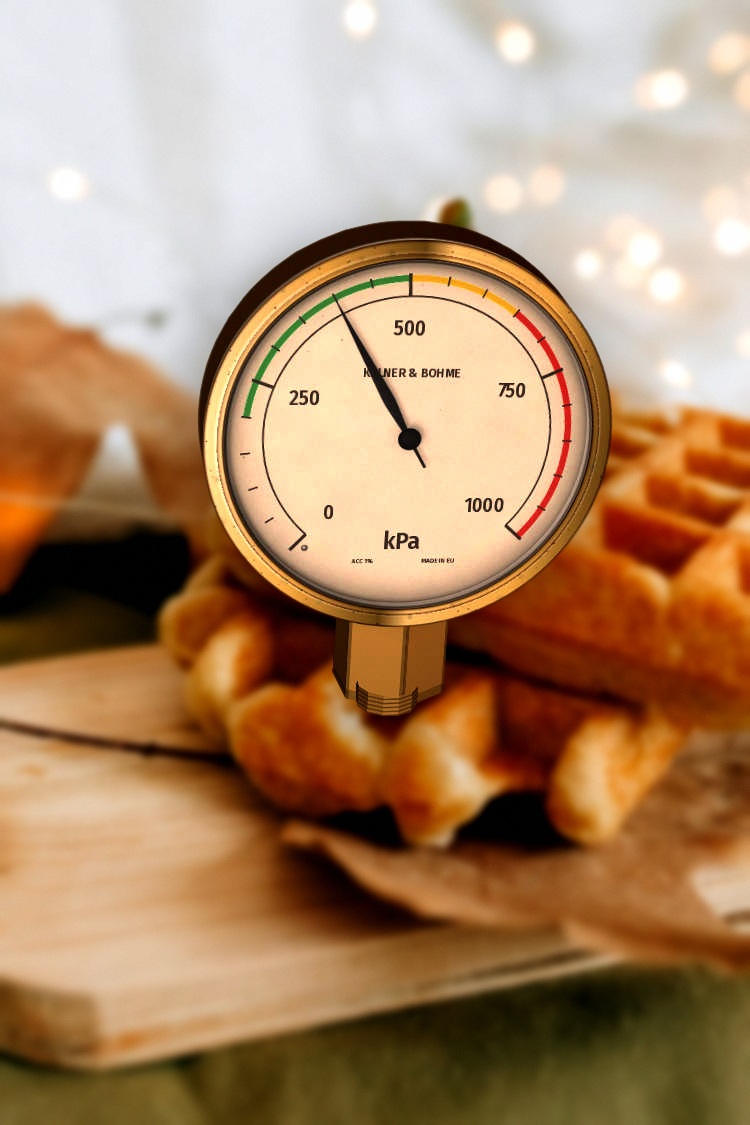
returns 400kPa
